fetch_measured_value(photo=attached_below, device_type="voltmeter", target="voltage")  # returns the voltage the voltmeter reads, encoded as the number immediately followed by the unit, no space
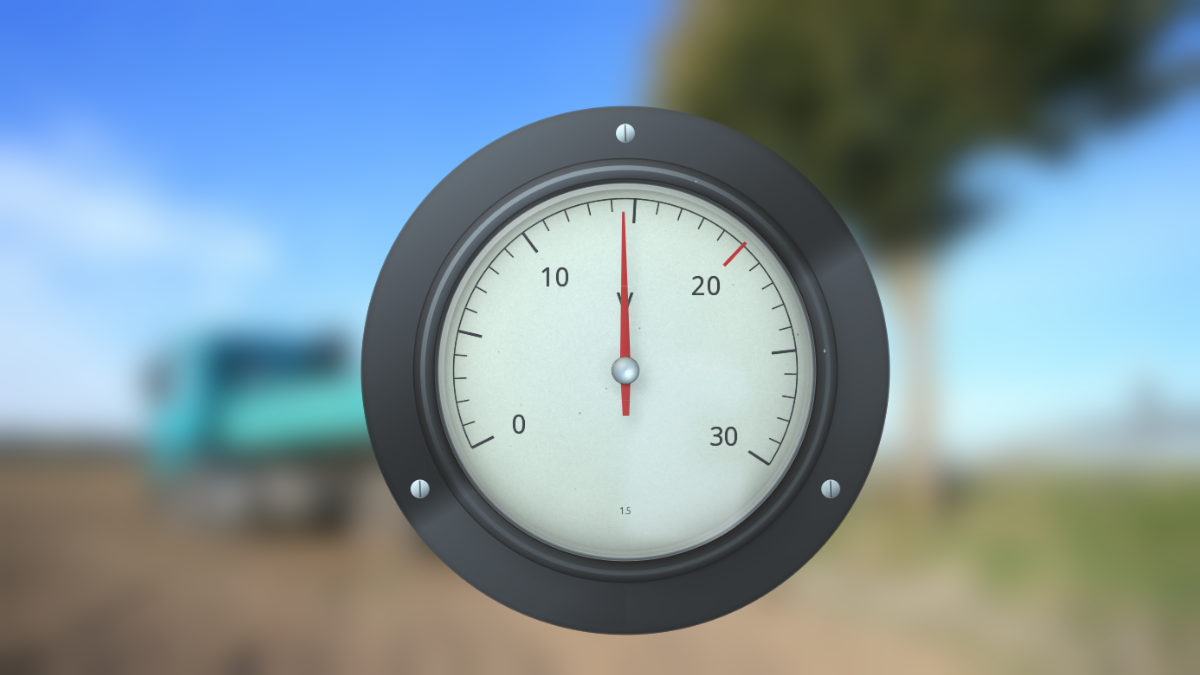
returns 14.5V
